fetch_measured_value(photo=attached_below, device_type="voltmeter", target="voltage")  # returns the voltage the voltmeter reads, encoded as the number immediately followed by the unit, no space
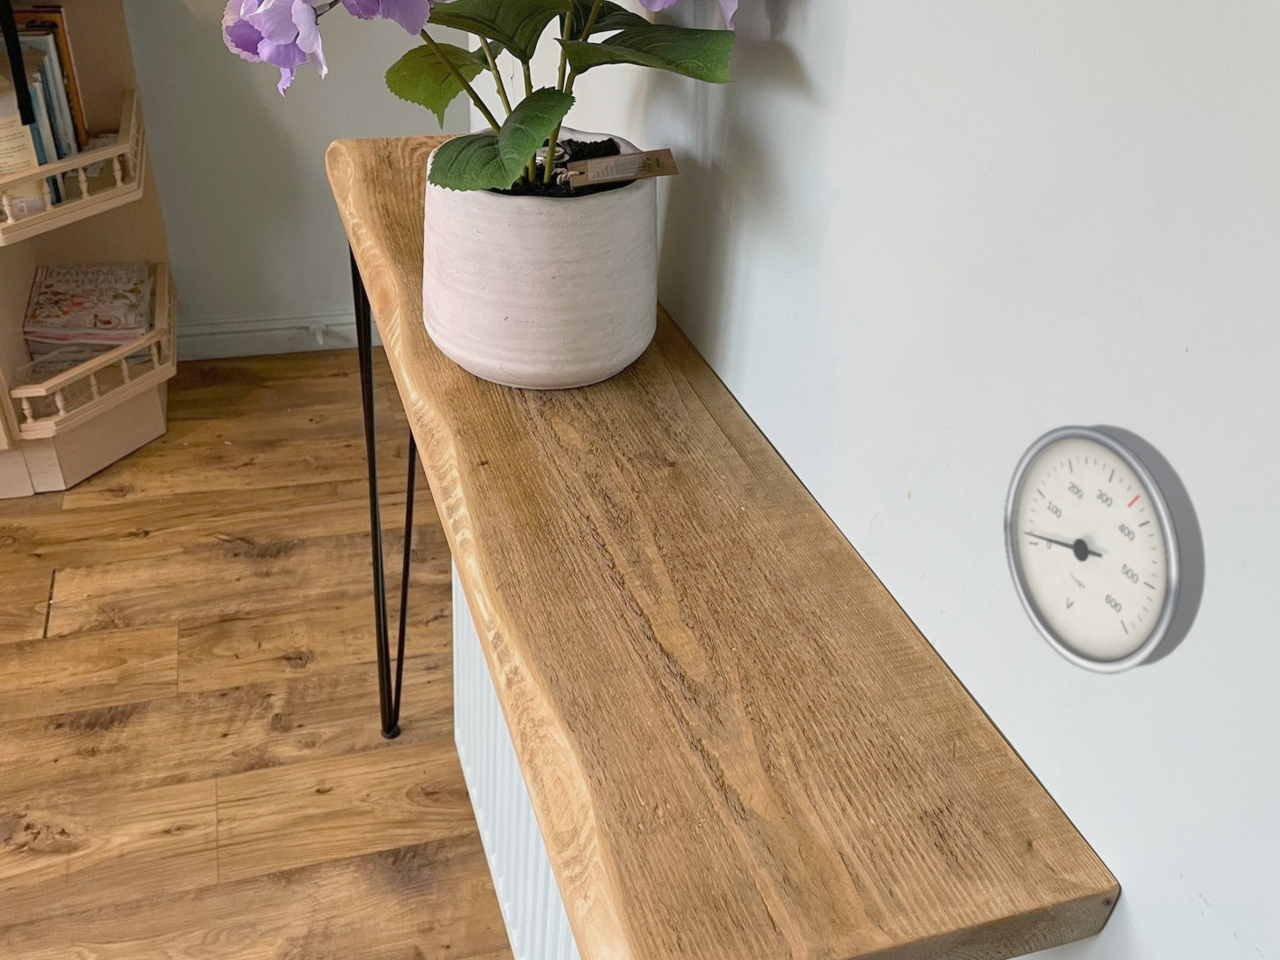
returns 20V
